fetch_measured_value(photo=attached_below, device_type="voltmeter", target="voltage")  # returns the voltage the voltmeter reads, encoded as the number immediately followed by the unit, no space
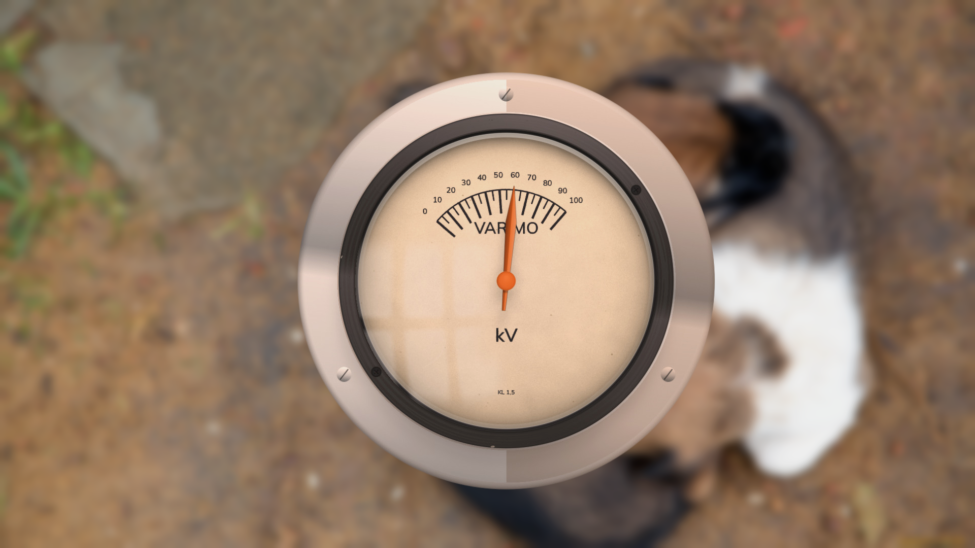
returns 60kV
